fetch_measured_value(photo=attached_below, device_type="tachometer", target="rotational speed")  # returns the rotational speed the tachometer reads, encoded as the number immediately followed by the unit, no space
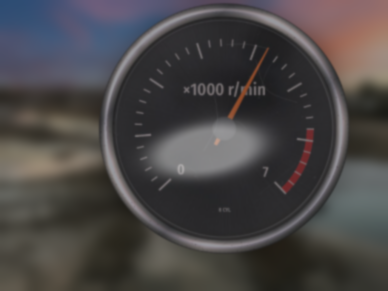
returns 4200rpm
